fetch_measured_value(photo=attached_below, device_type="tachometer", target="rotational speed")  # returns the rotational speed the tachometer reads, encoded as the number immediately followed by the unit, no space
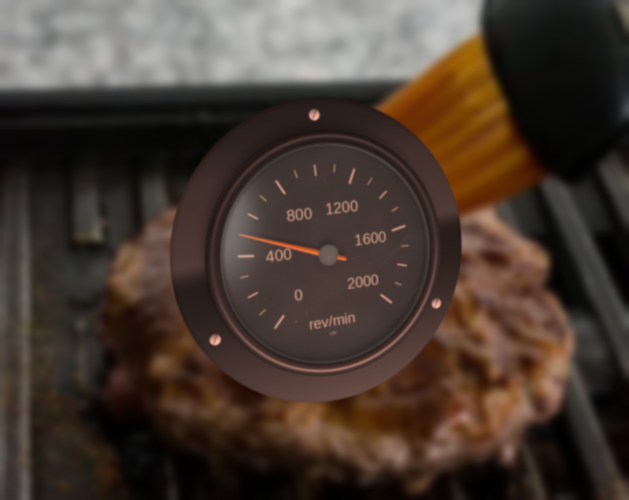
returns 500rpm
